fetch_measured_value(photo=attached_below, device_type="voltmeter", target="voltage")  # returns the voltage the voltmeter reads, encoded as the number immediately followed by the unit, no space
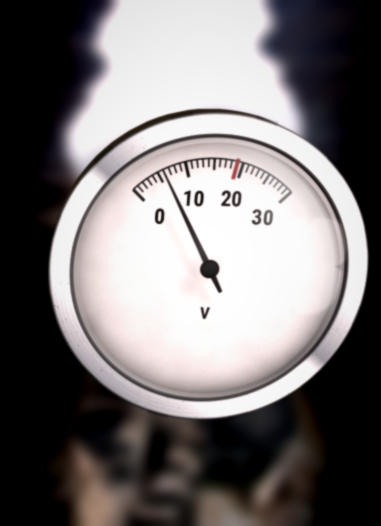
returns 6V
